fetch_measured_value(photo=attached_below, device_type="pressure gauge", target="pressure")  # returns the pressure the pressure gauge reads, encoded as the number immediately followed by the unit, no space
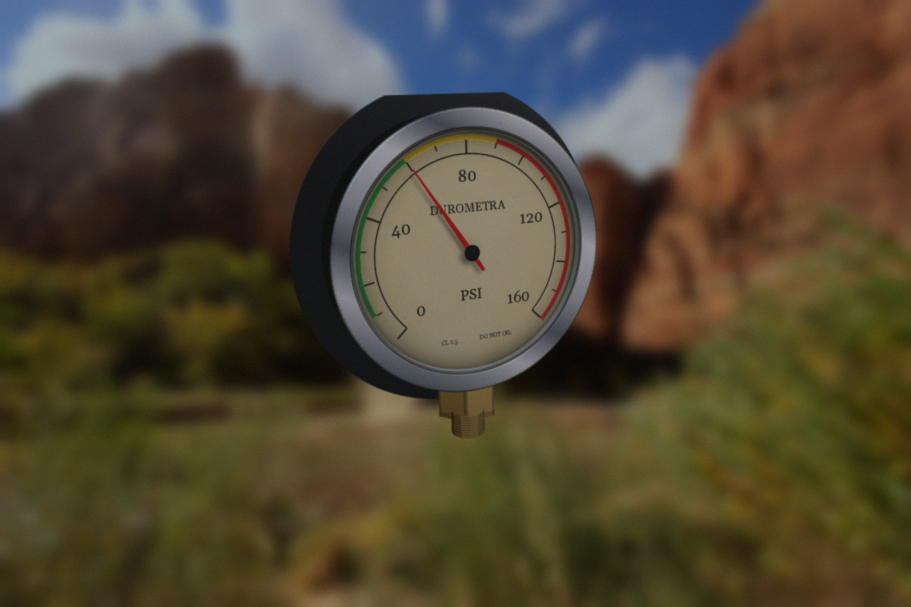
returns 60psi
